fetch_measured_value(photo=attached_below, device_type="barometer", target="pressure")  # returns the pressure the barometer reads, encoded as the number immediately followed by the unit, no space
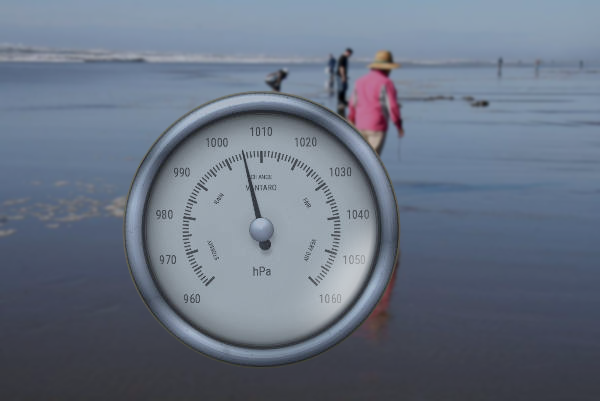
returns 1005hPa
